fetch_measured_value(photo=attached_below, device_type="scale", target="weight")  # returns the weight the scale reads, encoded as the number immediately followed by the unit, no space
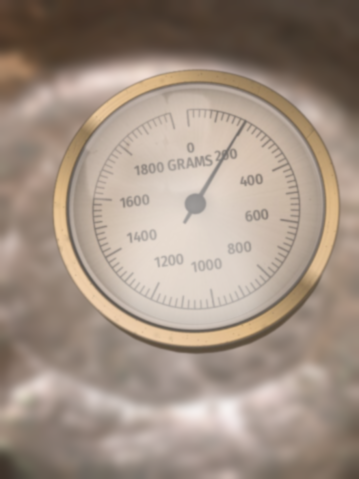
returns 200g
